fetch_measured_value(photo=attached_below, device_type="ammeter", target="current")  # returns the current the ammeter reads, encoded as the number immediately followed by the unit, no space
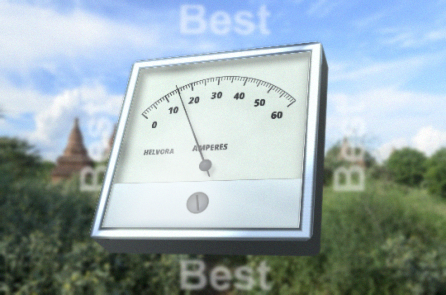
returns 15A
